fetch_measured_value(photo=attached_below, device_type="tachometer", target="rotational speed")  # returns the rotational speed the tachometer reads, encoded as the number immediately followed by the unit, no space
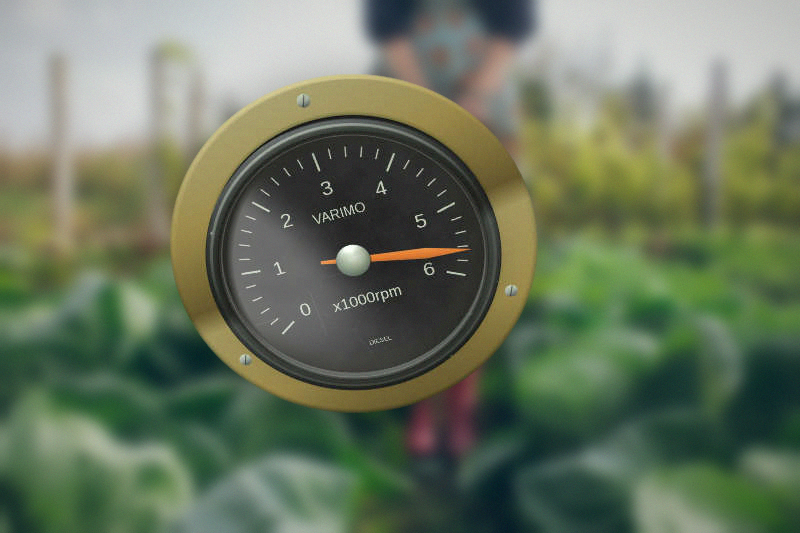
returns 5600rpm
